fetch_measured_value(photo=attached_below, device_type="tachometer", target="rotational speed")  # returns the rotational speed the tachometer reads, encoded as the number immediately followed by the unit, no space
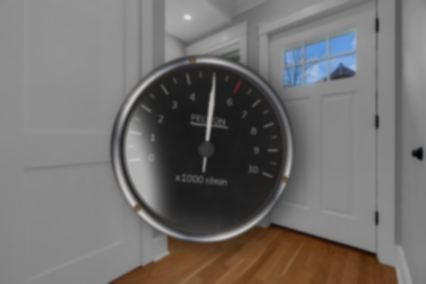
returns 5000rpm
